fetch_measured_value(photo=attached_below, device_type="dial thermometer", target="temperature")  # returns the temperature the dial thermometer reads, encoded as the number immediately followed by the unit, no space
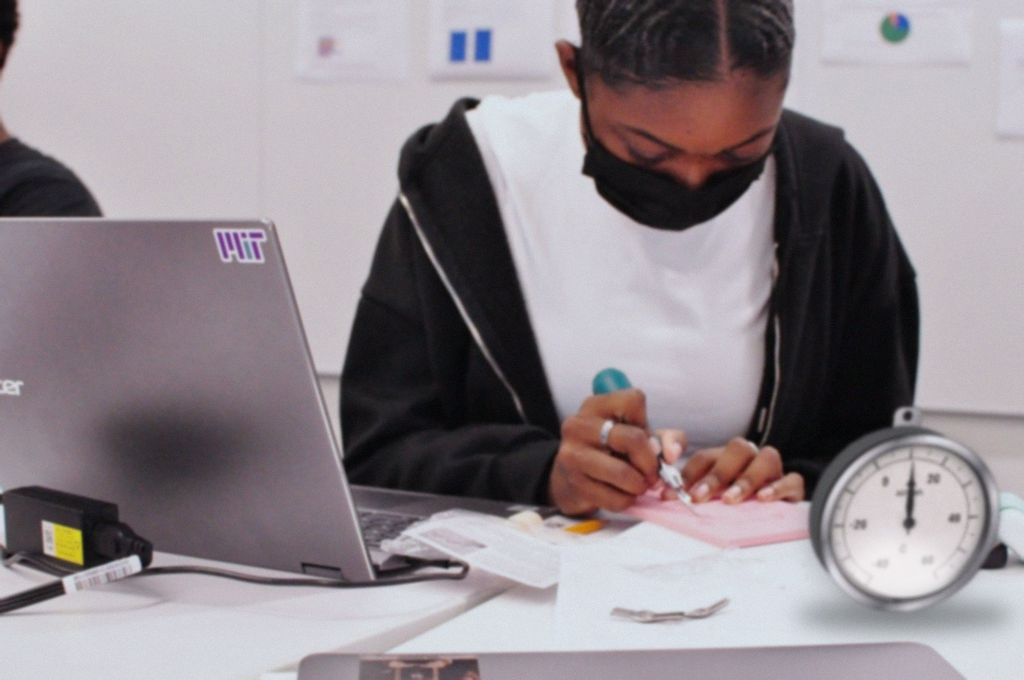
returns 10°C
